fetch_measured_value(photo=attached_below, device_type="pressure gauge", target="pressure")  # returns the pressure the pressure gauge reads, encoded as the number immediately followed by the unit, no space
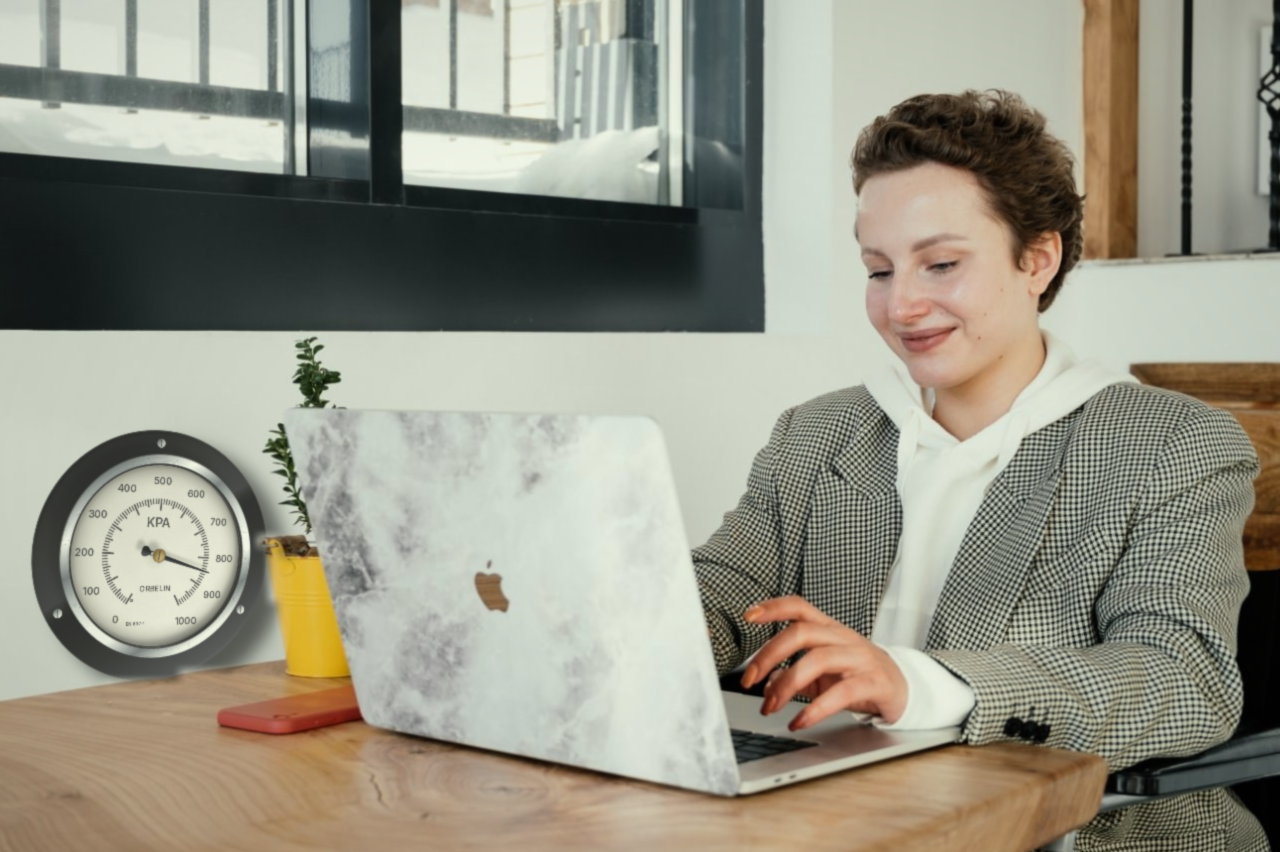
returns 850kPa
